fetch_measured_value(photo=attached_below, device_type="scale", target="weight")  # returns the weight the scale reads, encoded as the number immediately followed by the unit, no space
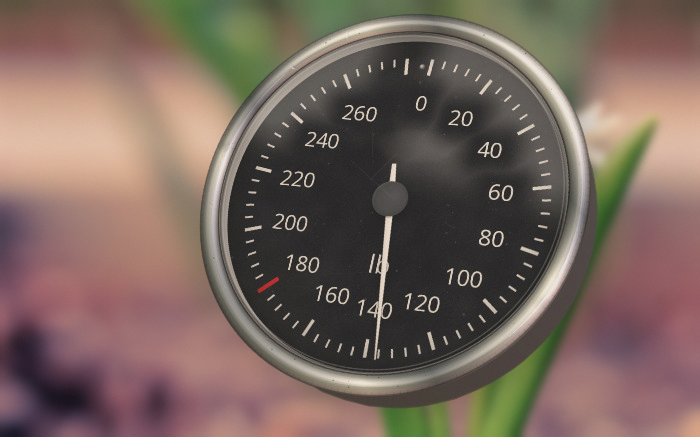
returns 136lb
